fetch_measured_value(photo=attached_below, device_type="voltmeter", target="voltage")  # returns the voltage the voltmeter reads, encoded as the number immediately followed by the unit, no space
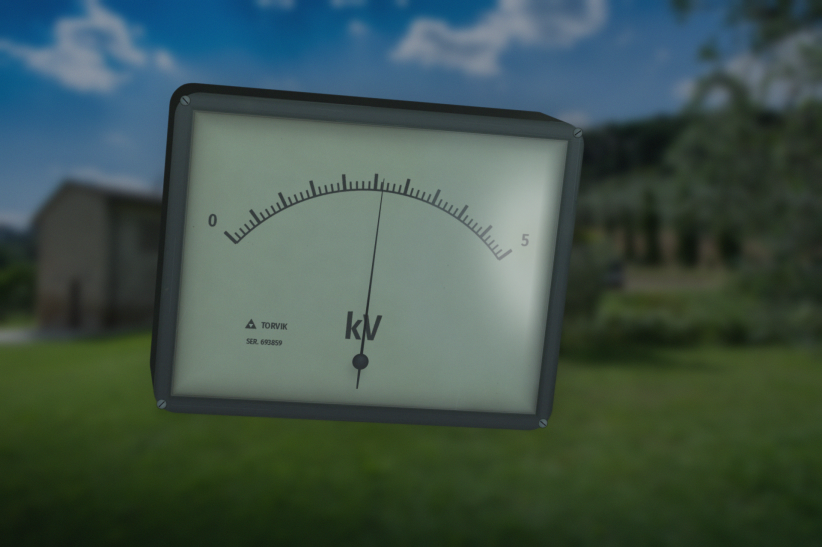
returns 2.6kV
